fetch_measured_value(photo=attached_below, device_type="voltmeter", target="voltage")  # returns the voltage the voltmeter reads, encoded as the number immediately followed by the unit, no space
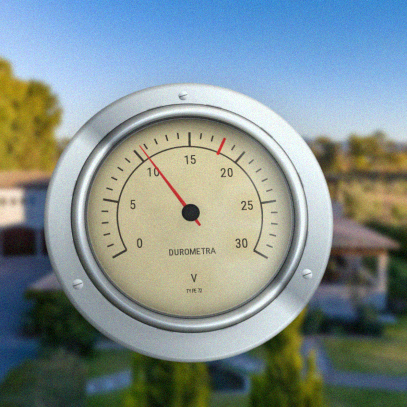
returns 10.5V
